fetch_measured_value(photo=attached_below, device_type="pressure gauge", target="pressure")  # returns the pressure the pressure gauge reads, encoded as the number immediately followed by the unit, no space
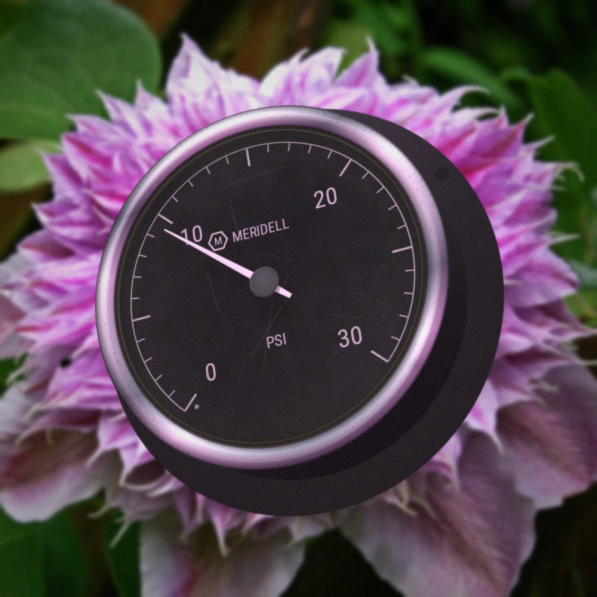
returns 9.5psi
